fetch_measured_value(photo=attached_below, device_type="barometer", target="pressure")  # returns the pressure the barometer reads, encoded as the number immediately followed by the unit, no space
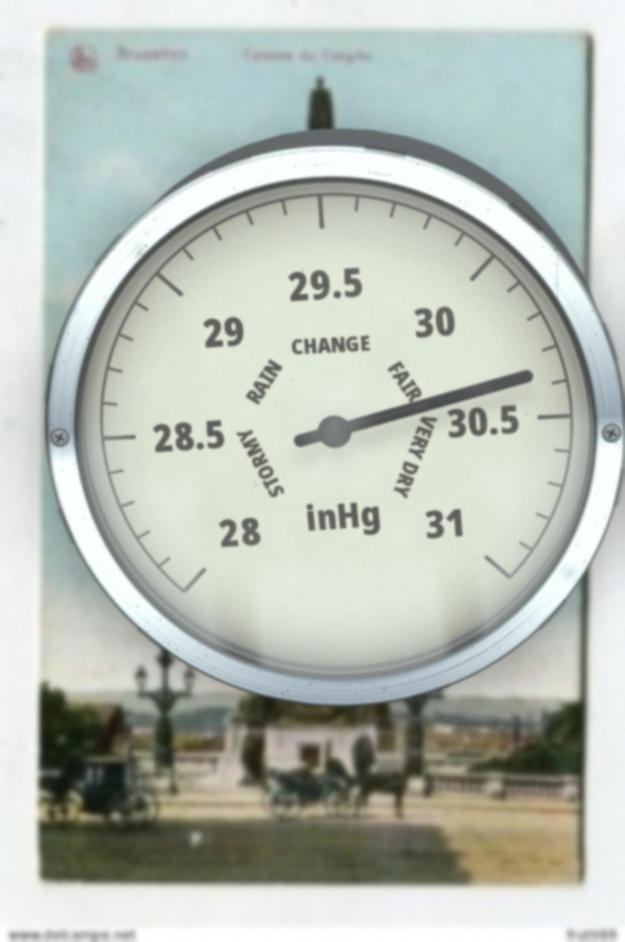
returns 30.35inHg
